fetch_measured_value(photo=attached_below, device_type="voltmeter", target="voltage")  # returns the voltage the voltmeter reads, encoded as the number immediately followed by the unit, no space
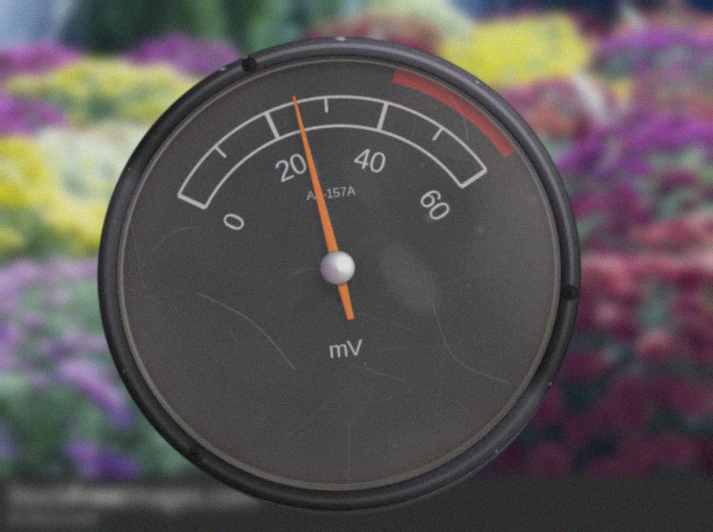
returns 25mV
